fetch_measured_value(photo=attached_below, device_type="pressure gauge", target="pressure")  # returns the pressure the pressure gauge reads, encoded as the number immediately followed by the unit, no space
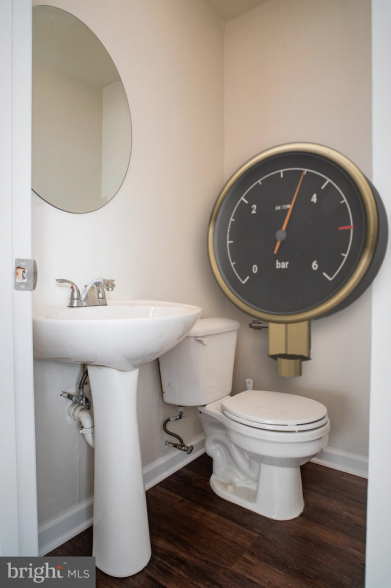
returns 3.5bar
